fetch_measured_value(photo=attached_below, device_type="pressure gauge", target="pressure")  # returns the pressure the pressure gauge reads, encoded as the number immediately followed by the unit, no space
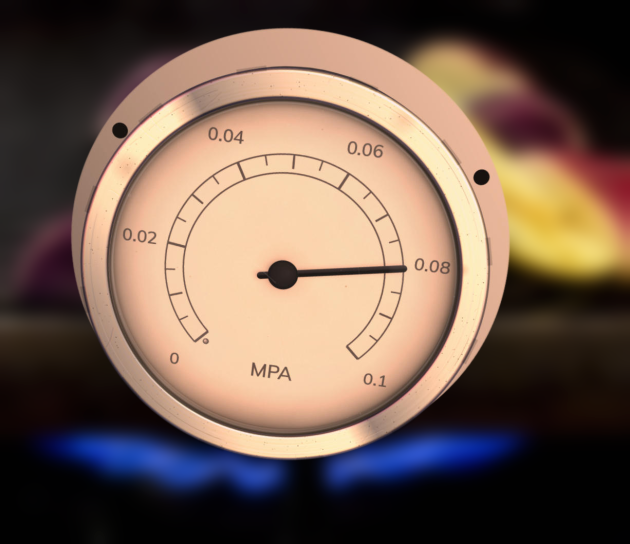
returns 0.08MPa
